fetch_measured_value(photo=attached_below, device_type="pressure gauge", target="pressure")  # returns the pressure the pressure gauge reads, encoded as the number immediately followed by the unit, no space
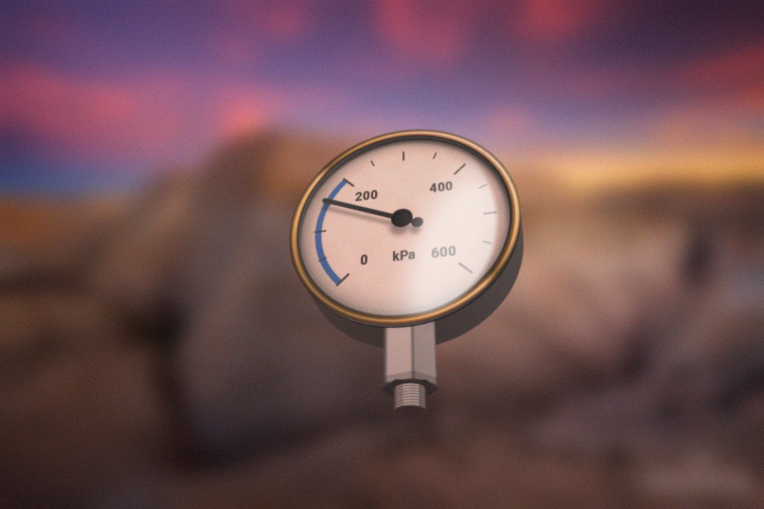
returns 150kPa
